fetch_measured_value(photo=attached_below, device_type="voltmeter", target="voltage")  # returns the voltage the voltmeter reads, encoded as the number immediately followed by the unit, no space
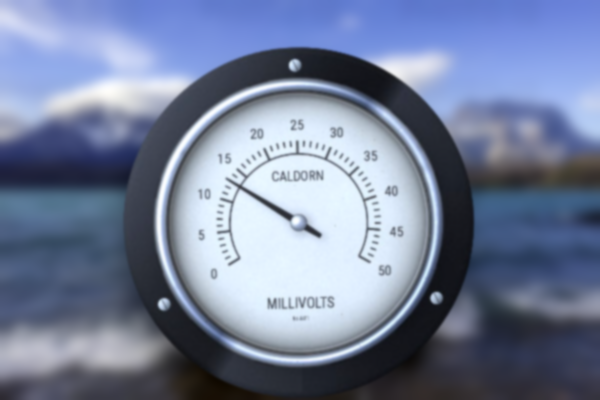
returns 13mV
